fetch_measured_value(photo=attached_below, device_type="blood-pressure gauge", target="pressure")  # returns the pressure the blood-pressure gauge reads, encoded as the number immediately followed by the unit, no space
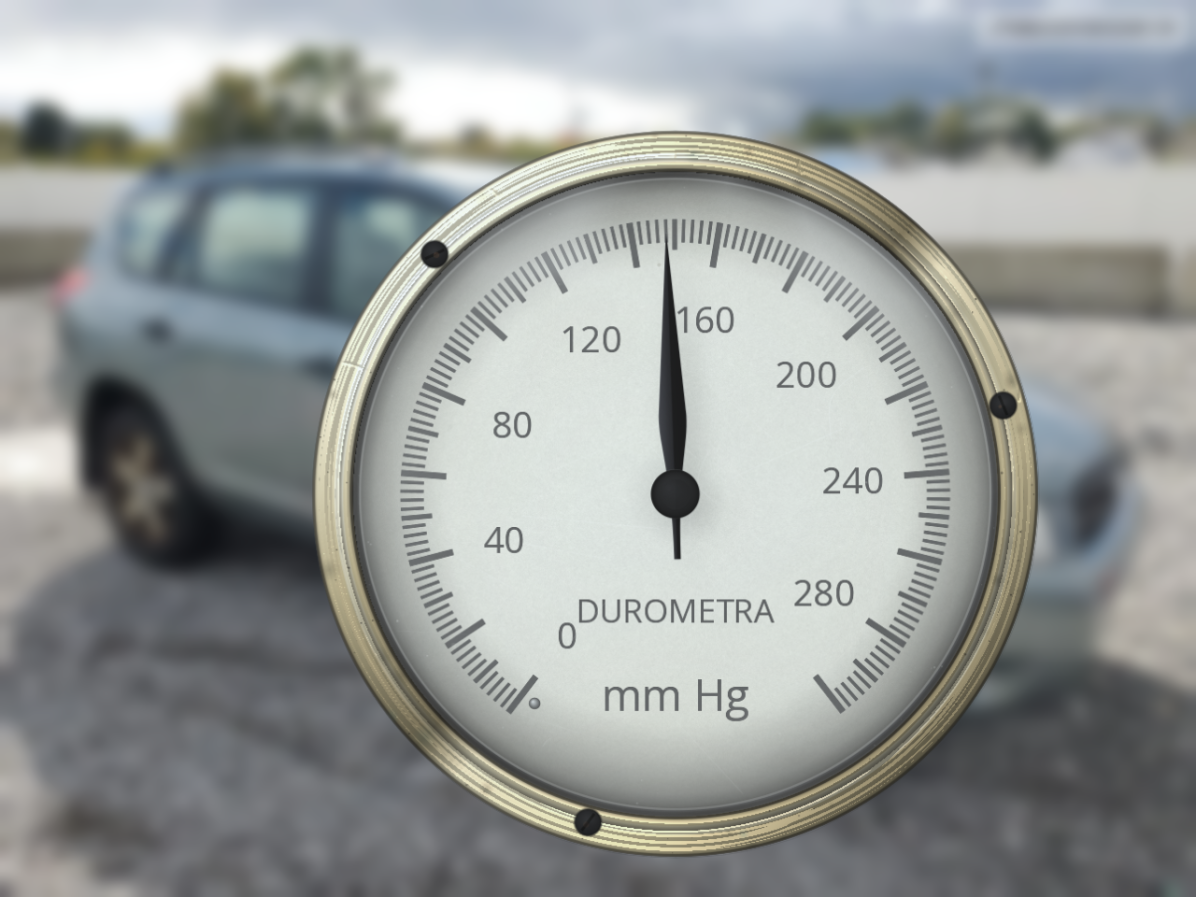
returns 148mmHg
